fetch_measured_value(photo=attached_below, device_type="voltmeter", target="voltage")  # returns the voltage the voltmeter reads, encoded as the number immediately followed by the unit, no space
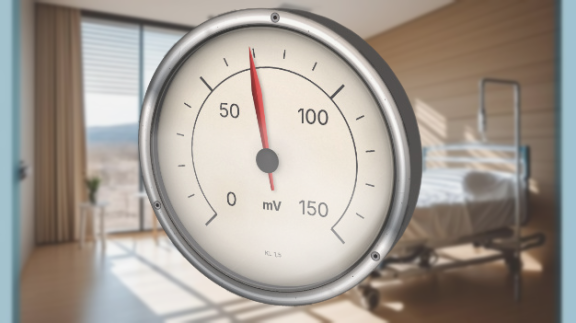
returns 70mV
